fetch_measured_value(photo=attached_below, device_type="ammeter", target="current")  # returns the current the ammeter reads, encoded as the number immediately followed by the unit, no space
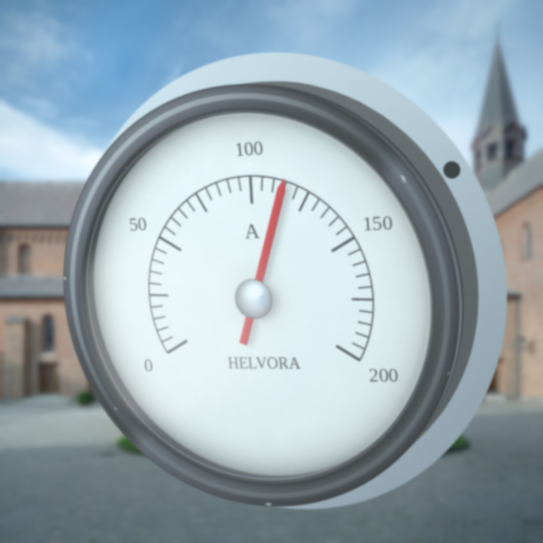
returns 115A
